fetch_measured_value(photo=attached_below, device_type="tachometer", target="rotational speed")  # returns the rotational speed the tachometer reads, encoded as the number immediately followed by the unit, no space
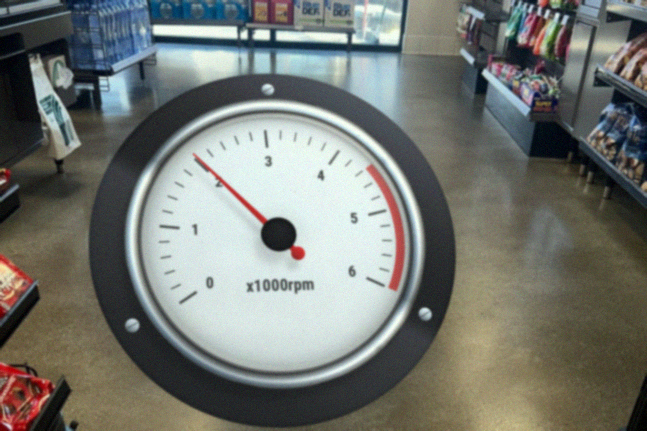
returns 2000rpm
